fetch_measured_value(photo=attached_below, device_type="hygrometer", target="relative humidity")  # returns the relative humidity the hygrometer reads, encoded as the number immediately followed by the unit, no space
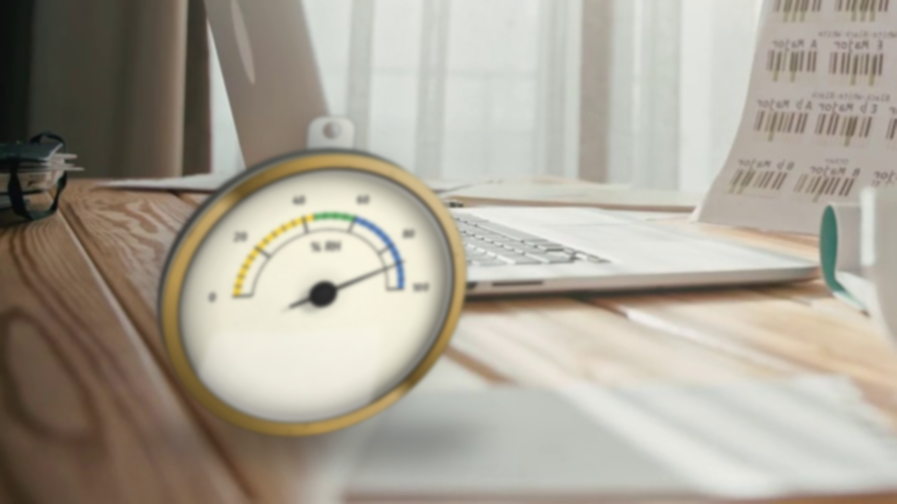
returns 88%
